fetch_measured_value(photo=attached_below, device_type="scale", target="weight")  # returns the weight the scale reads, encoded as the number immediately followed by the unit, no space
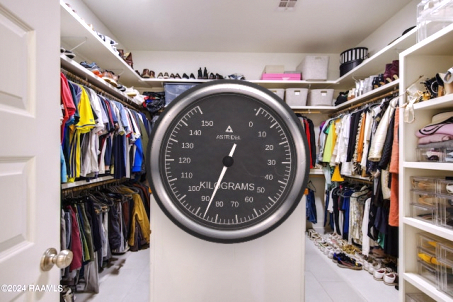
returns 86kg
